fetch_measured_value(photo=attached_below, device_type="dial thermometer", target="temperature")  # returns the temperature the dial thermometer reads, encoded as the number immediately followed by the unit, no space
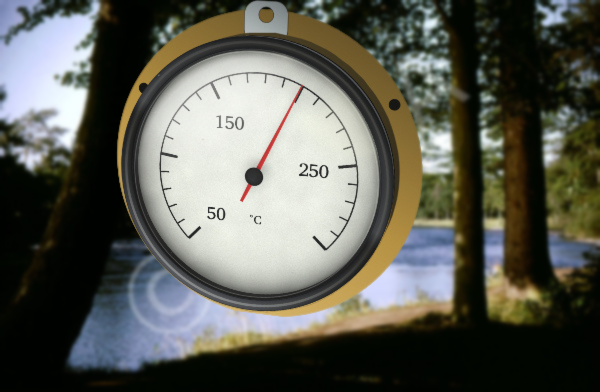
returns 200°C
